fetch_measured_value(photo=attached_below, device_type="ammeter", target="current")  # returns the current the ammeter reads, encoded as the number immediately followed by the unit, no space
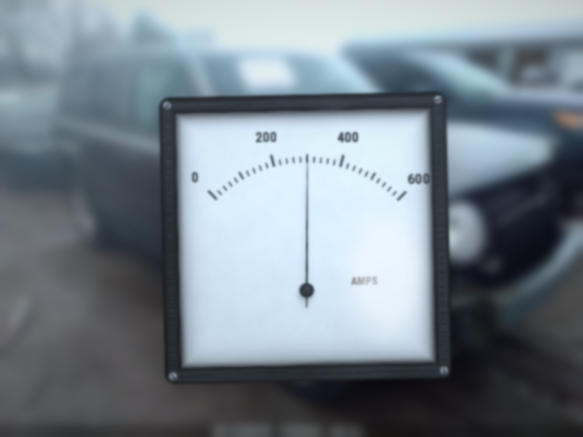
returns 300A
